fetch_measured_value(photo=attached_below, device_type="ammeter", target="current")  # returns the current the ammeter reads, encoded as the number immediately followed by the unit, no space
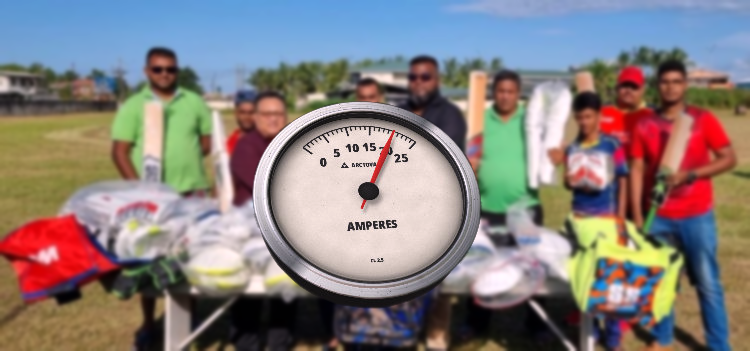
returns 20A
